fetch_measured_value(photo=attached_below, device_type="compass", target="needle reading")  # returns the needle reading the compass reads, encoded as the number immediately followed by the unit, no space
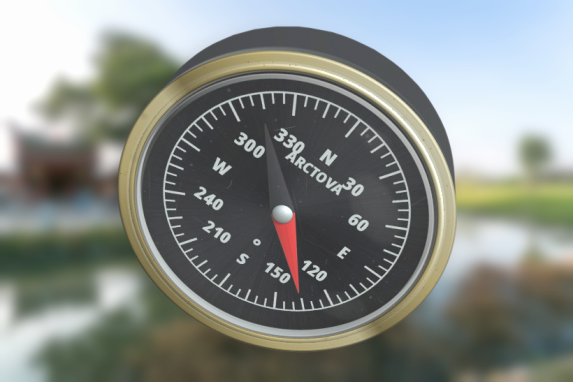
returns 135°
